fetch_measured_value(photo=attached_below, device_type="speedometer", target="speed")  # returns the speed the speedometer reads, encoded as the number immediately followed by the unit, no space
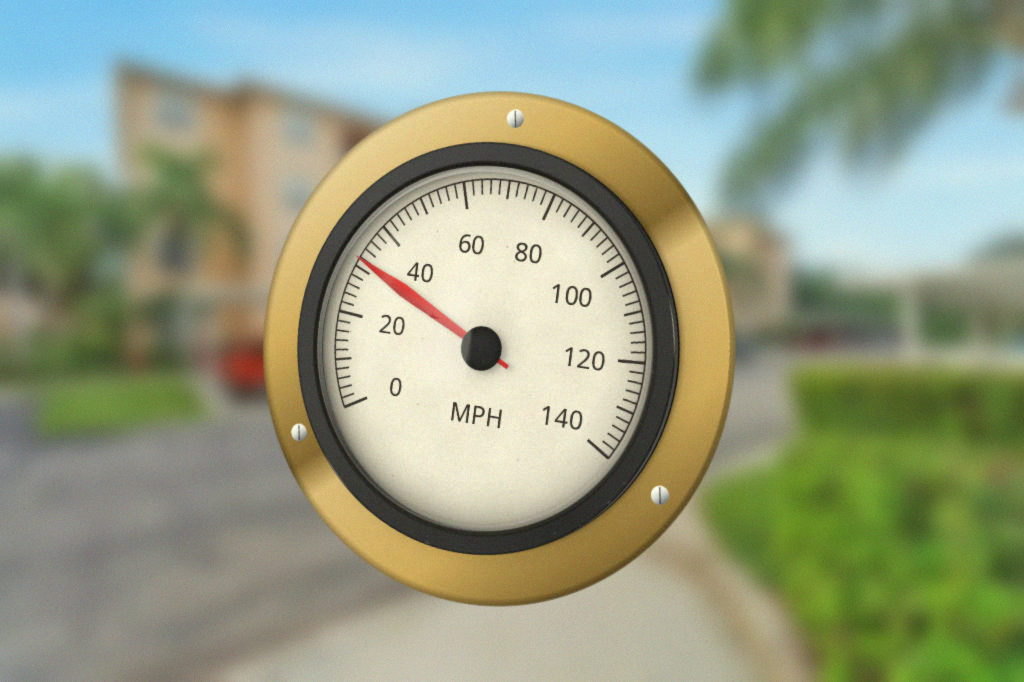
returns 32mph
